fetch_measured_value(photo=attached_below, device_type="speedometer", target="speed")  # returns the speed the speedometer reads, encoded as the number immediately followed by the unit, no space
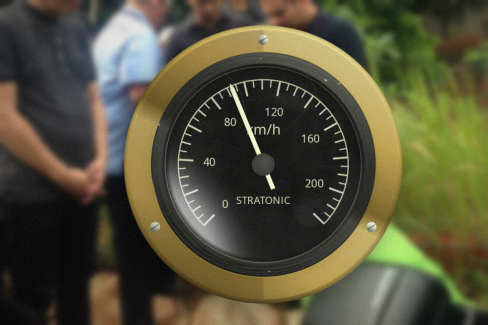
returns 92.5km/h
